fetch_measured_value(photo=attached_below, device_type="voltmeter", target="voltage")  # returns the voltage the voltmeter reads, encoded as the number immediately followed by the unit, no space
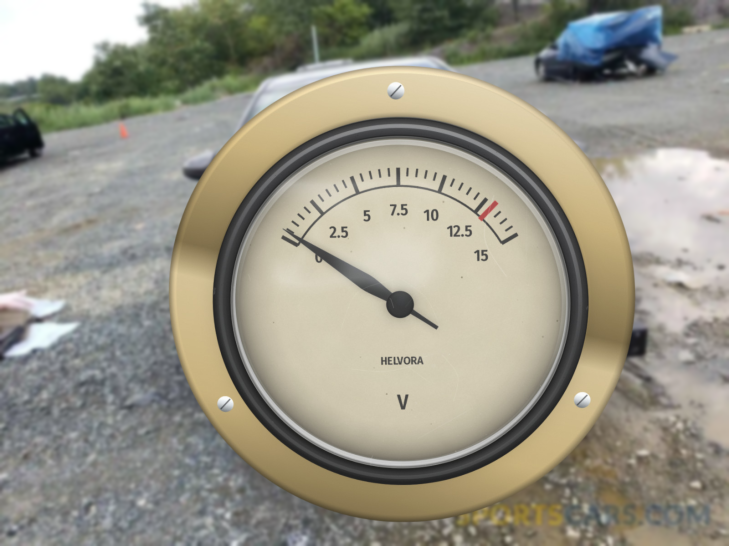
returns 0.5V
